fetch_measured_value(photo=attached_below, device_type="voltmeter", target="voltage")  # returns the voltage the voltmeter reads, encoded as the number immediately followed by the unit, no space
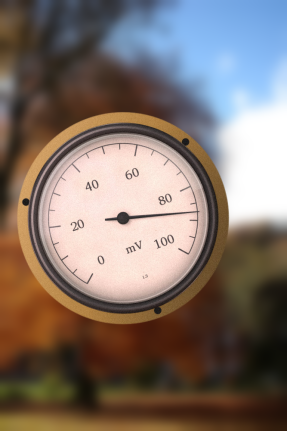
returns 87.5mV
